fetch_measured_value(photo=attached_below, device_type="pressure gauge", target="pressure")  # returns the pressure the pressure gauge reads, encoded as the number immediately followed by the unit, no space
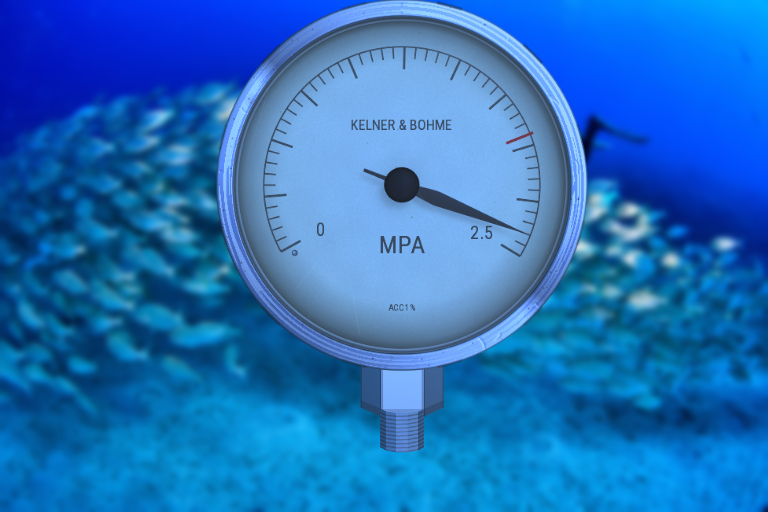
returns 2.4MPa
